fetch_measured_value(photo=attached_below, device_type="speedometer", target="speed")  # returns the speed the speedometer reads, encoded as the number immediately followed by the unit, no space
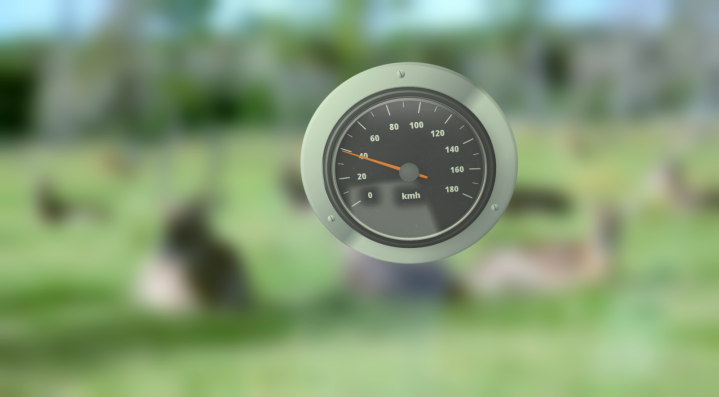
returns 40km/h
